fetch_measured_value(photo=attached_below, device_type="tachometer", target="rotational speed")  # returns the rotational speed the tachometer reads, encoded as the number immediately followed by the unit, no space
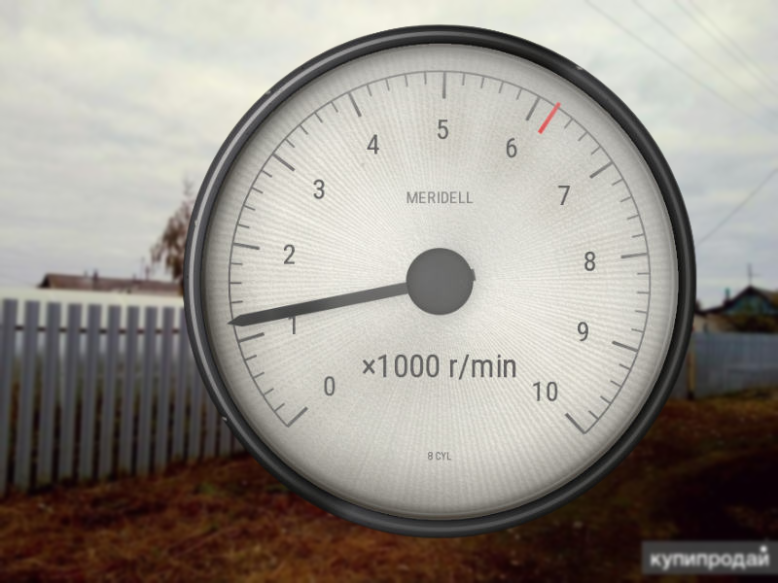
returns 1200rpm
